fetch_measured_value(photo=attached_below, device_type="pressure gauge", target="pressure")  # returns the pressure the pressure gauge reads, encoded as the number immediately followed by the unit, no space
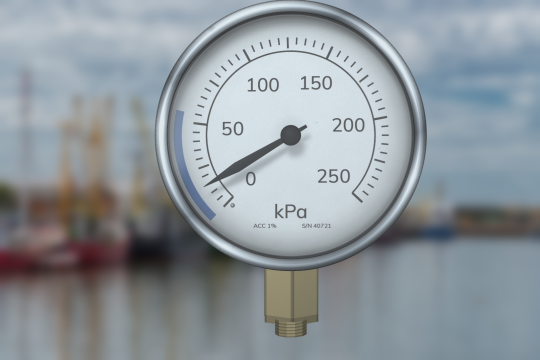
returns 15kPa
